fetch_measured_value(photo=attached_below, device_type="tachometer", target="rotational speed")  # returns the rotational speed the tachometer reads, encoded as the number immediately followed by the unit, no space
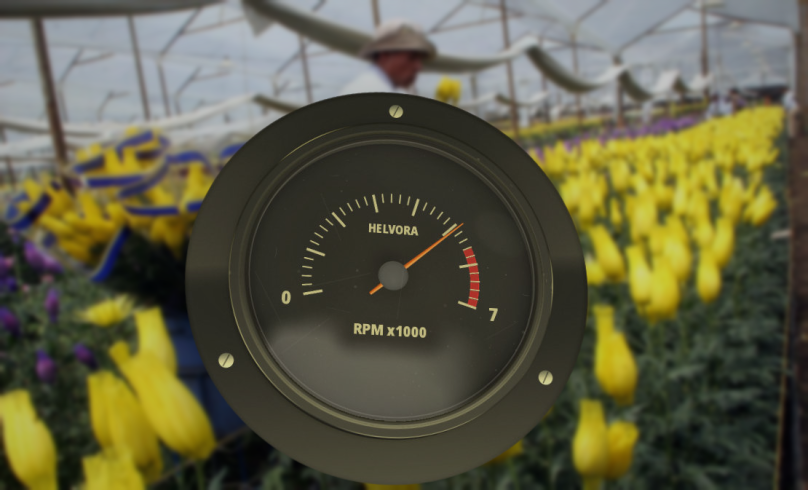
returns 5100rpm
